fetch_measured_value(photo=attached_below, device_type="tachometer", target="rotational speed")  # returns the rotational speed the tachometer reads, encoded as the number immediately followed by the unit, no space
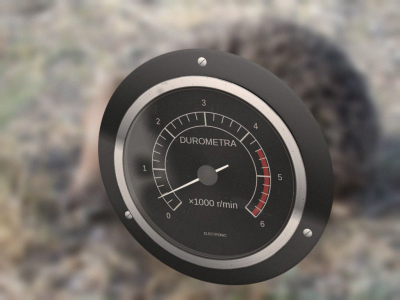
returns 400rpm
